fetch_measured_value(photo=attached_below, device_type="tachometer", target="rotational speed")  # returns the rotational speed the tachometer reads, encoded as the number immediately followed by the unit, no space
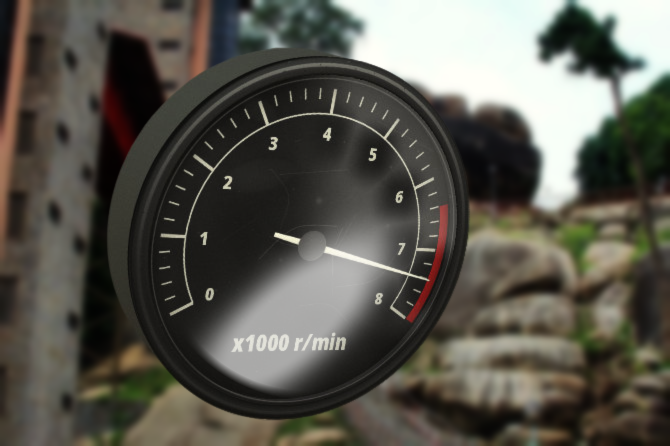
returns 7400rpm
